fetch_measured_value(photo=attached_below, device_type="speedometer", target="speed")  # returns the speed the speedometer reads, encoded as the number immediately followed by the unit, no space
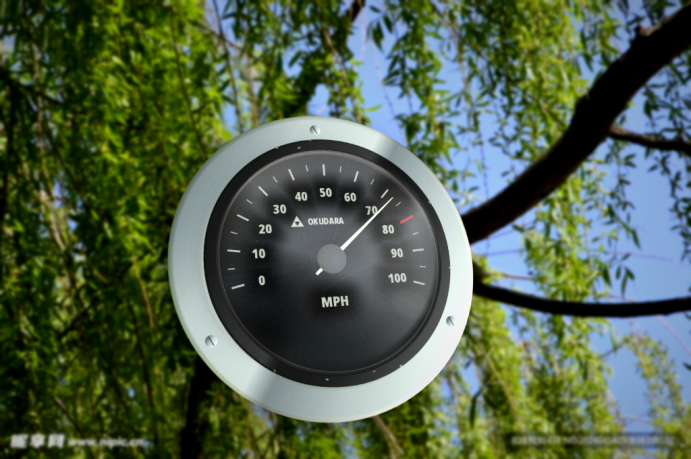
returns 72.5mph
